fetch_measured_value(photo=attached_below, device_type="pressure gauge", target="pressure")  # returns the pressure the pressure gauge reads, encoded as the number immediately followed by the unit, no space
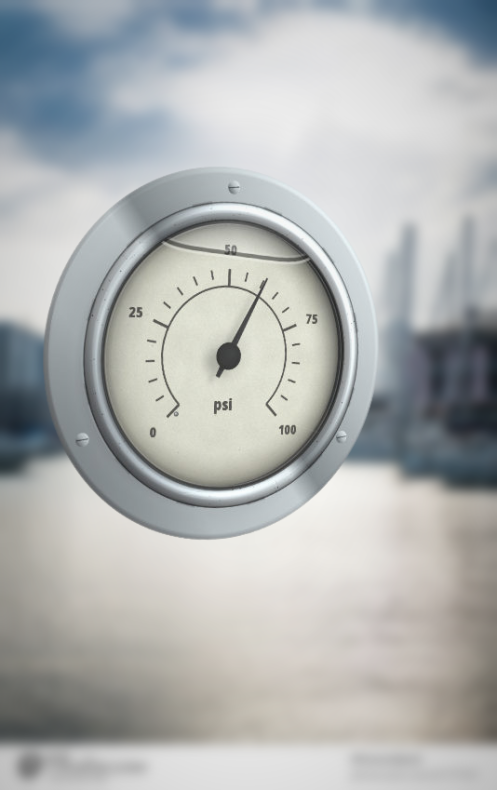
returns 60psi
